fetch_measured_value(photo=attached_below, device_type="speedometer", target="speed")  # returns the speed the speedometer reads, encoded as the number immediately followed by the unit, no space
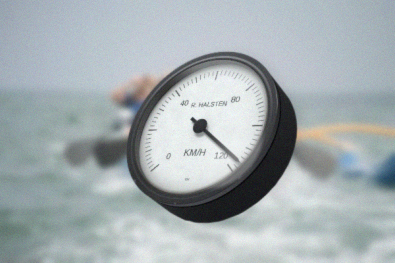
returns 116km/h
